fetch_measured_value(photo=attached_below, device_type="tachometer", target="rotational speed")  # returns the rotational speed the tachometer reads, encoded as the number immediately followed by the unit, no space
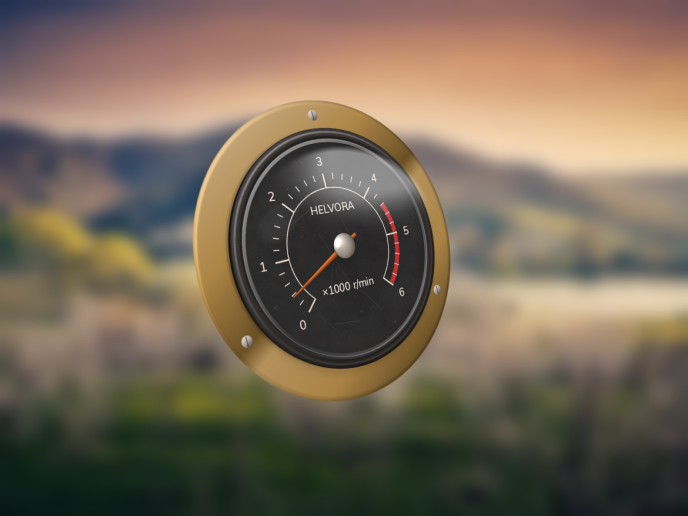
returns 400rpm
